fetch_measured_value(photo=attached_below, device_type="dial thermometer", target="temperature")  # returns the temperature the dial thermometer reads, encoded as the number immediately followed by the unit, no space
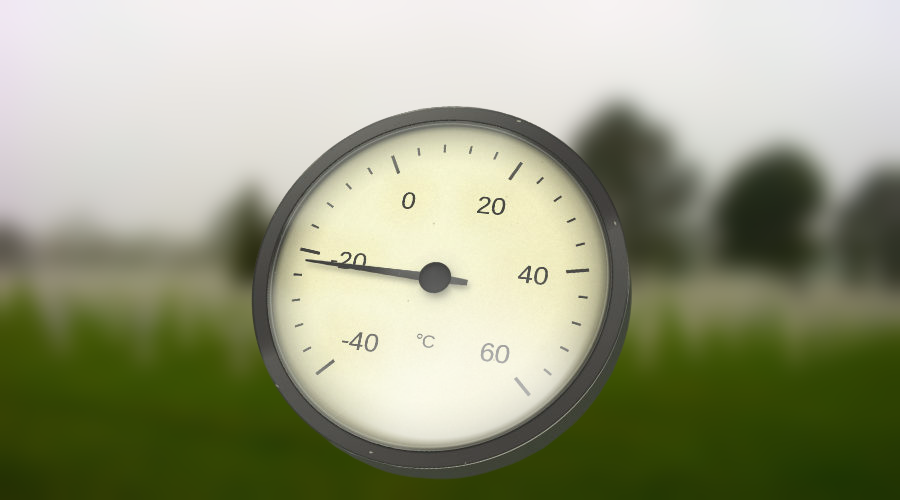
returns -22°C
